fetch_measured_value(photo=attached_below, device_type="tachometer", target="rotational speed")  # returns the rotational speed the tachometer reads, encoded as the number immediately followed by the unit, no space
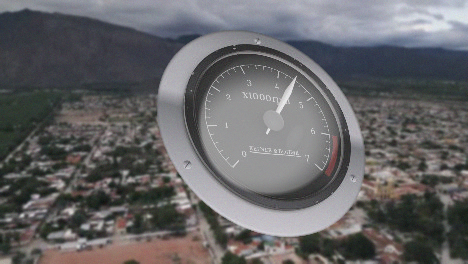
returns 4400rpm
